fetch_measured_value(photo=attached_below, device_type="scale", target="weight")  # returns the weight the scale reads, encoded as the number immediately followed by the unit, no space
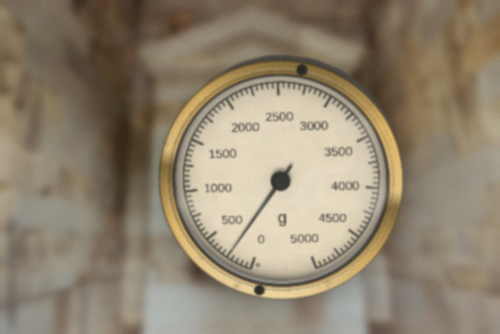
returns 250g
